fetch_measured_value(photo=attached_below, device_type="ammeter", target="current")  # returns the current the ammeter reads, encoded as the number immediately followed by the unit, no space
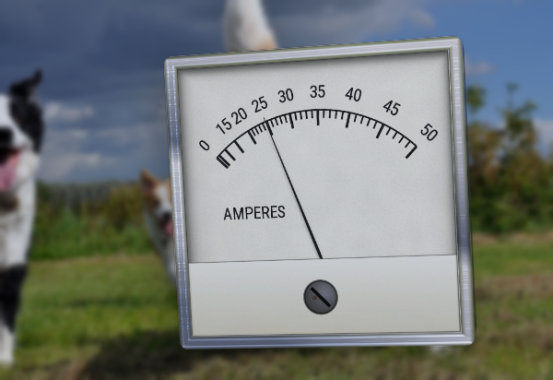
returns 25A
